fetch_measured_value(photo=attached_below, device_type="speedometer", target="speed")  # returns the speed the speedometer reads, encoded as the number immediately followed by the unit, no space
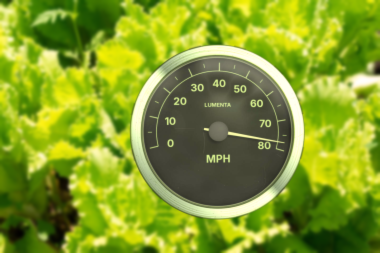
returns 77.5mph
